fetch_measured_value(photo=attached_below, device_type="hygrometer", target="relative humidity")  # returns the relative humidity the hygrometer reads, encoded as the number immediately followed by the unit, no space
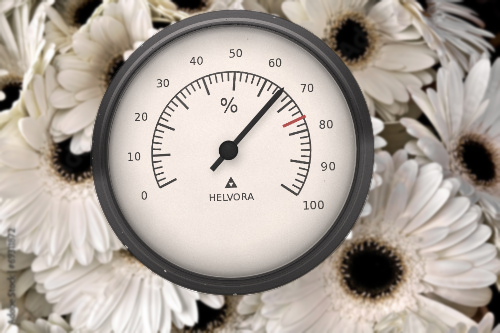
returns 66%
